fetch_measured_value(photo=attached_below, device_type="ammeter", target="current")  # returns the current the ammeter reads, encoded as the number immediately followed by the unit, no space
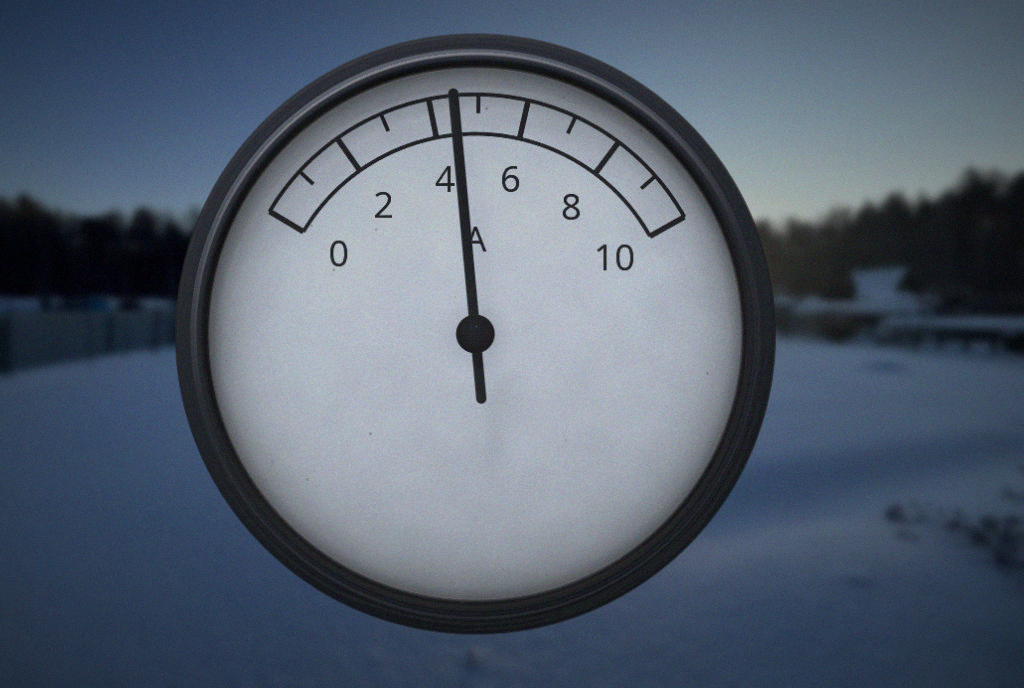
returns 4.5A
